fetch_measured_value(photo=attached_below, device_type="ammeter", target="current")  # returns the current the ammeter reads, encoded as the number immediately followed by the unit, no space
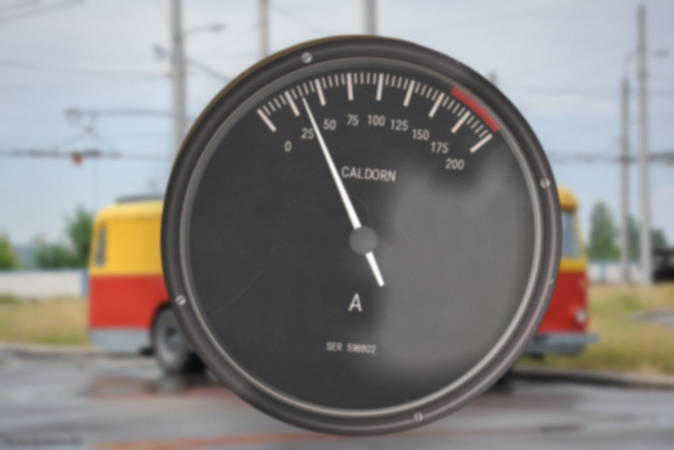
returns 35A
